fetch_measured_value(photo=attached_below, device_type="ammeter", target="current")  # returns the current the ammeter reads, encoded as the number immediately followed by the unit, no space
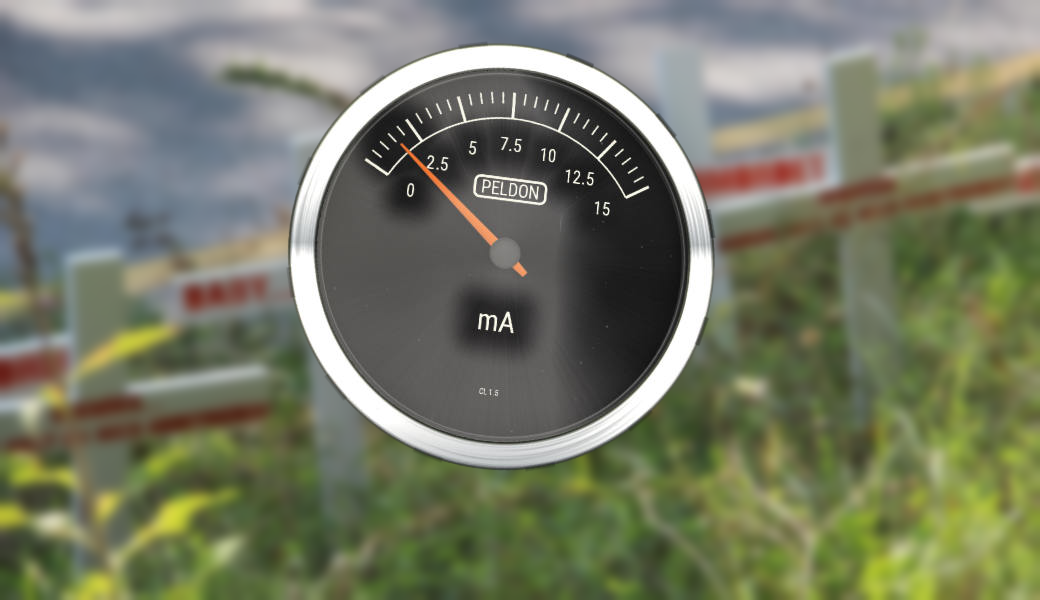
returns 1.5mA
